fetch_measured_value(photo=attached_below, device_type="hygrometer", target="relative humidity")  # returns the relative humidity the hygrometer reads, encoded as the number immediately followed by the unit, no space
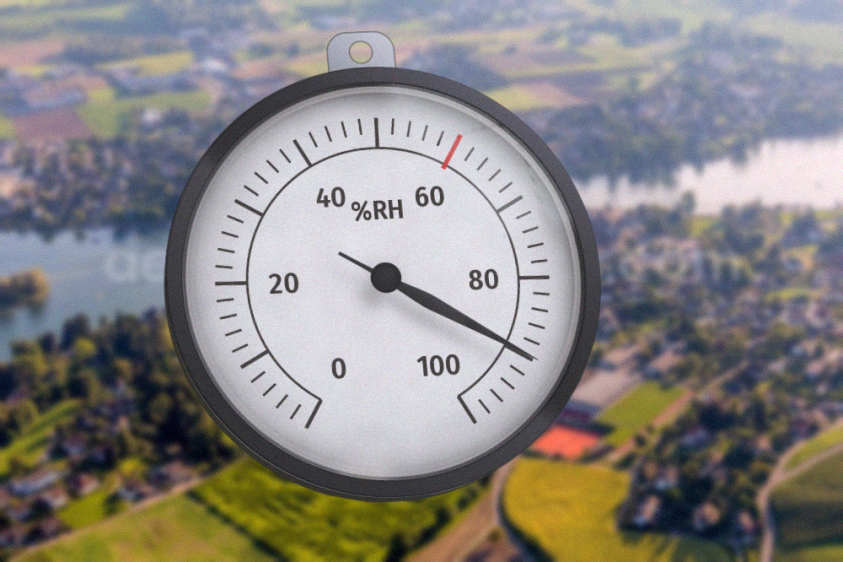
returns 90%
